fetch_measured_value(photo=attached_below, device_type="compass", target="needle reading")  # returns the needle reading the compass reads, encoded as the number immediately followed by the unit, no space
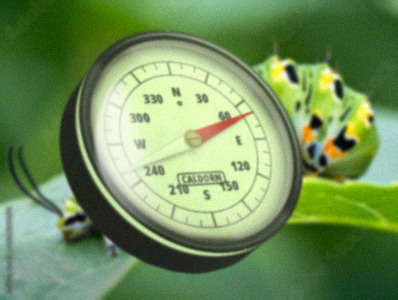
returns 70°
